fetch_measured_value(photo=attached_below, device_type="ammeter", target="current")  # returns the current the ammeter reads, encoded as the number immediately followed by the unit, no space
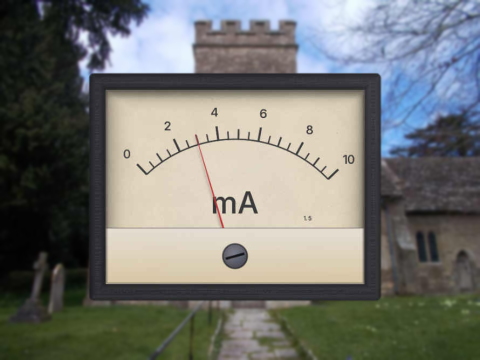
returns 3mA
